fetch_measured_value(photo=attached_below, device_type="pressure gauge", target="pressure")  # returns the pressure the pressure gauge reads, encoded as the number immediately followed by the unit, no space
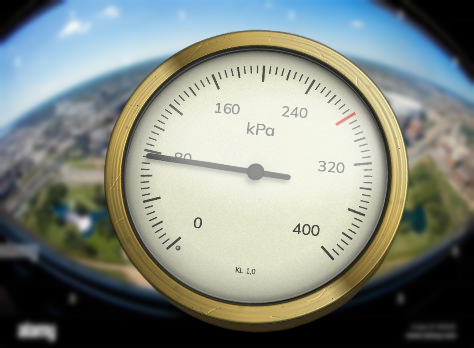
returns 75kPa
